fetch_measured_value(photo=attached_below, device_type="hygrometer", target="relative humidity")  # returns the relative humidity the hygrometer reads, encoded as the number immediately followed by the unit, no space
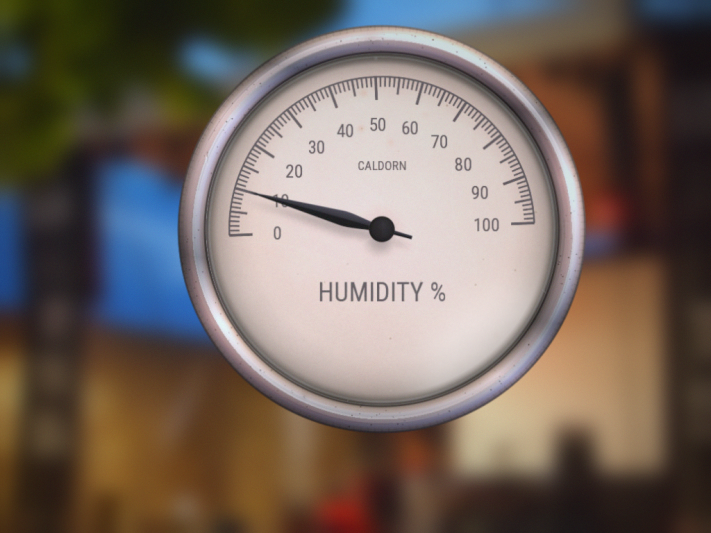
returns 10%
